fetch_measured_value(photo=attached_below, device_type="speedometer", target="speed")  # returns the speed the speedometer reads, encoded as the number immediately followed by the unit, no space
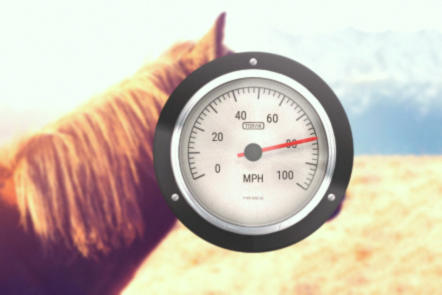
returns 80mph
